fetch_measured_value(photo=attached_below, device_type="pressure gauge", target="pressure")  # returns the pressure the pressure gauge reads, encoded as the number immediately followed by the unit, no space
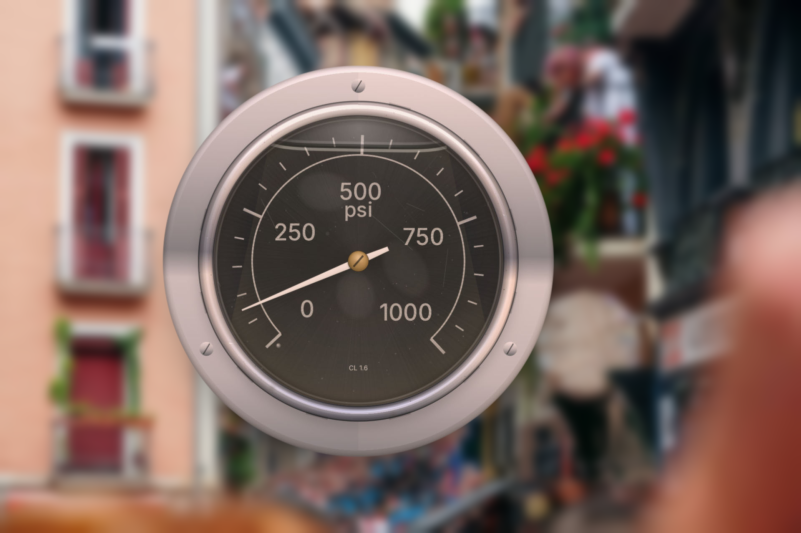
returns 75psi
